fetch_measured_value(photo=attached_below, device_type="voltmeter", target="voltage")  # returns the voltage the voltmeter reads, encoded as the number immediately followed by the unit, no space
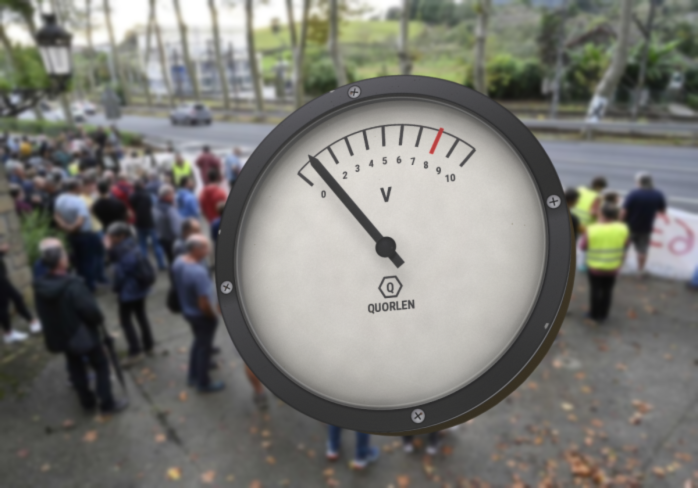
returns 1V
